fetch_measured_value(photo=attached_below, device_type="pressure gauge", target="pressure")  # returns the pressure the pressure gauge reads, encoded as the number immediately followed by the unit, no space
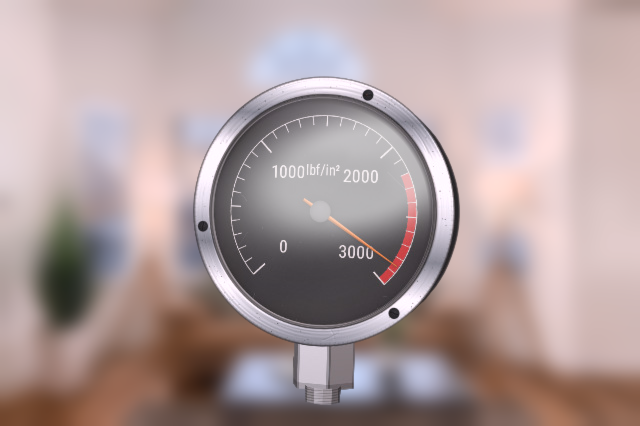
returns 2850psi
